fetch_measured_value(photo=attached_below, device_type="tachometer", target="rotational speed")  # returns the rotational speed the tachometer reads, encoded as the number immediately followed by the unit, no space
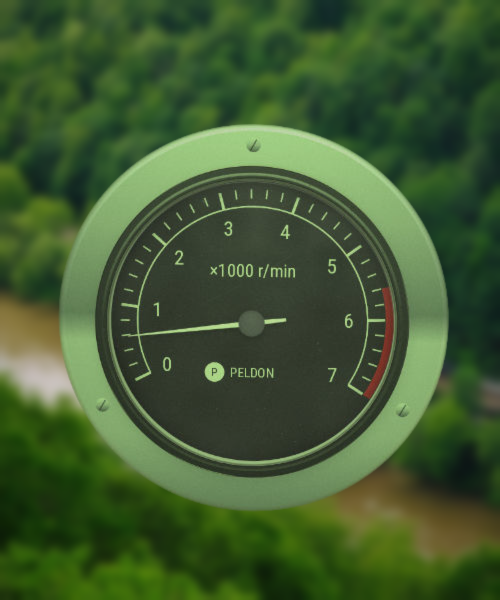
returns 600rpm
